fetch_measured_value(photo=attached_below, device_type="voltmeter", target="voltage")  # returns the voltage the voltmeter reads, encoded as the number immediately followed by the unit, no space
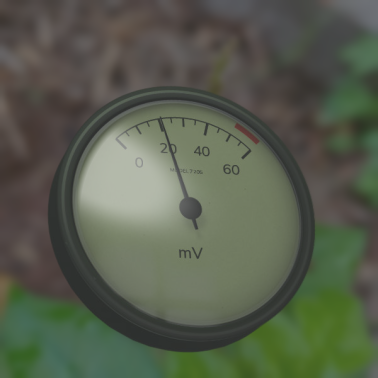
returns 20mV
